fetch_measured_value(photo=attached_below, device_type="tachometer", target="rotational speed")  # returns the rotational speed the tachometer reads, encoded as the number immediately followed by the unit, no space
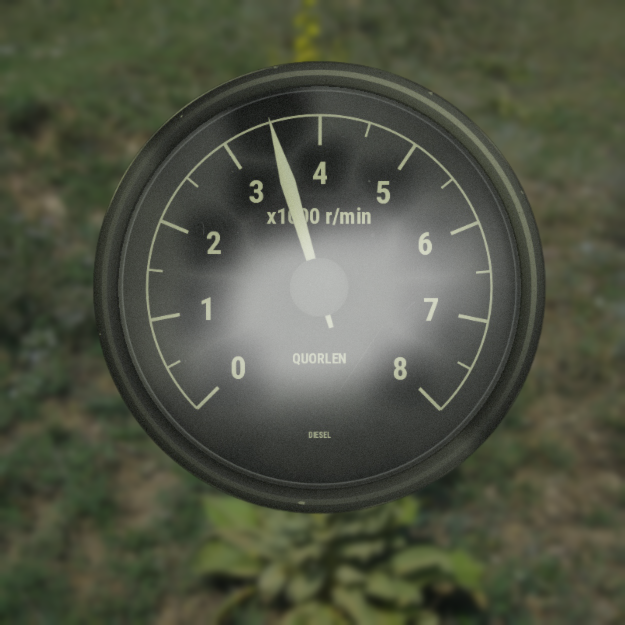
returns 3500rpm
